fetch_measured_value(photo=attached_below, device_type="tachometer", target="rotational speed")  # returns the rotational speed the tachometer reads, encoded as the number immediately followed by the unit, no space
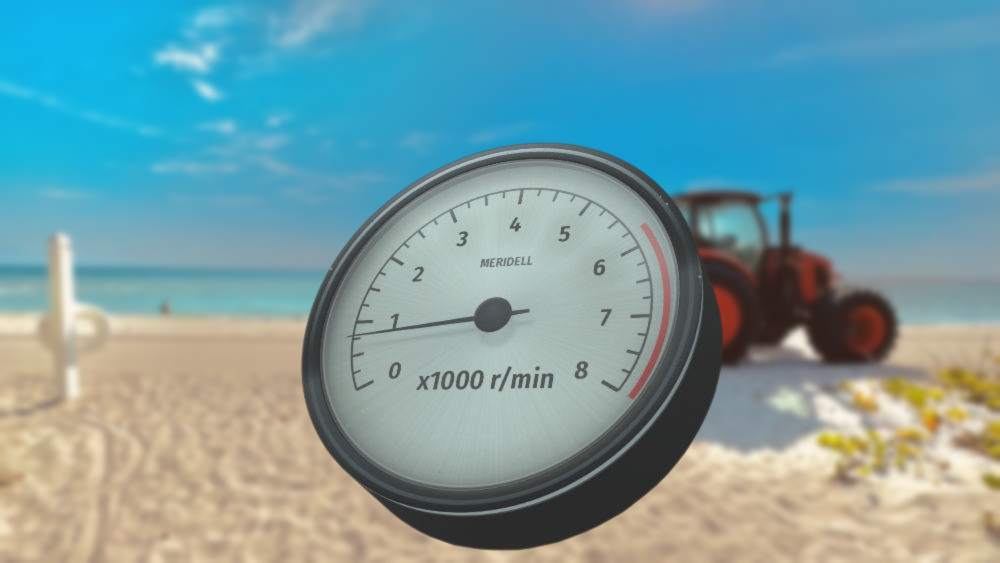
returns 750rpm
